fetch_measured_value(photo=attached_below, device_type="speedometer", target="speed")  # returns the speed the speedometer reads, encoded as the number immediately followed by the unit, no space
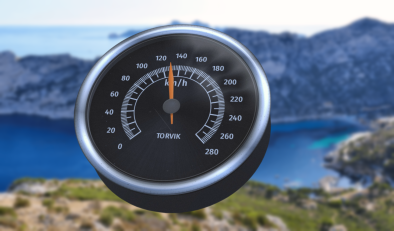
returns 130km/h
